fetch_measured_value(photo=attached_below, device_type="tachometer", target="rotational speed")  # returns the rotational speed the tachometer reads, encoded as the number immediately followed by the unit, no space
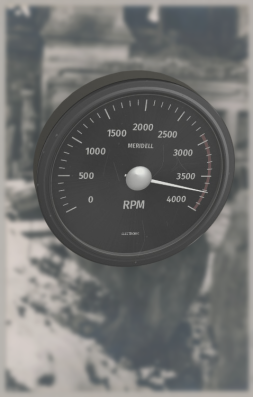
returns 3700rpm
